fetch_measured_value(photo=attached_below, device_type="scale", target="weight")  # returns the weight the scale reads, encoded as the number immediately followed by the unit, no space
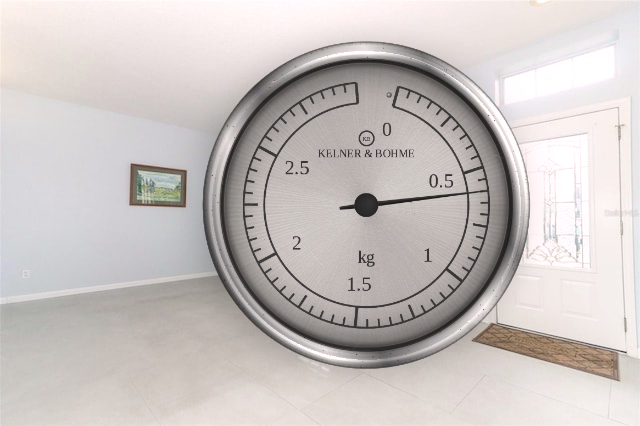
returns 0.6kg
